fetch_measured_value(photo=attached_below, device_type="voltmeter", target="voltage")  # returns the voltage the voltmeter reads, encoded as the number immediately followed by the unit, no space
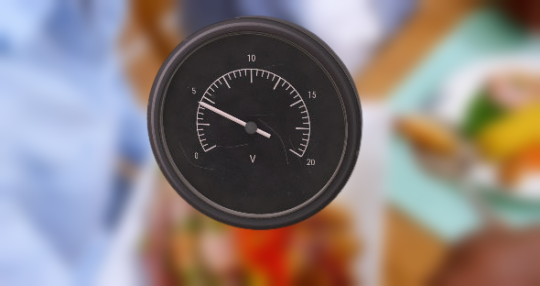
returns 4.5V
